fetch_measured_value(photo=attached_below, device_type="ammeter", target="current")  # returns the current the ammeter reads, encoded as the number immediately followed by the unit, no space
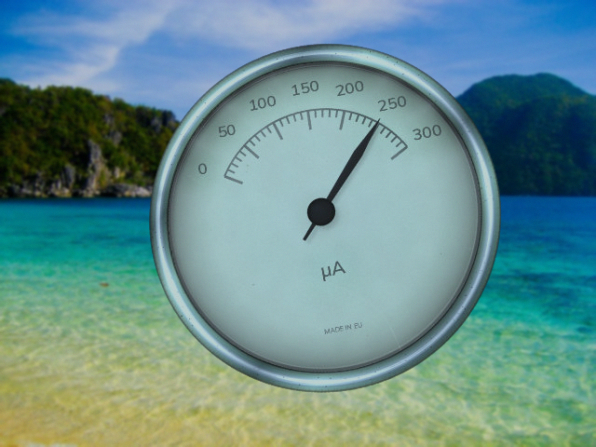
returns 250µA
